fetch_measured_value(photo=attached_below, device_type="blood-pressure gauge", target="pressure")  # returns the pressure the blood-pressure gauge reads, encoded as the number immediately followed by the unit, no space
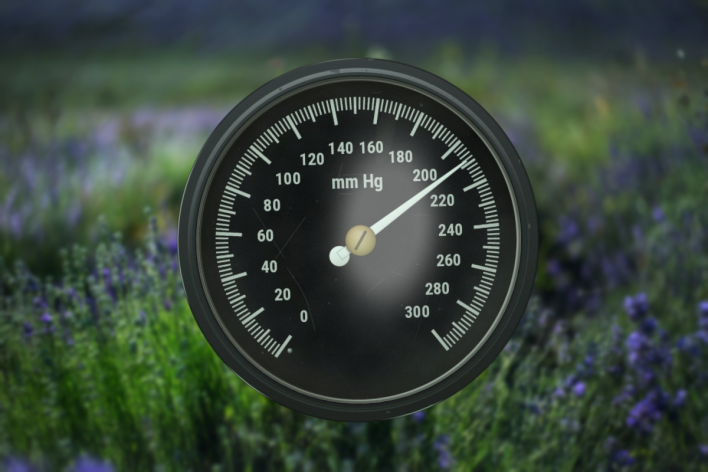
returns 208mmHg
